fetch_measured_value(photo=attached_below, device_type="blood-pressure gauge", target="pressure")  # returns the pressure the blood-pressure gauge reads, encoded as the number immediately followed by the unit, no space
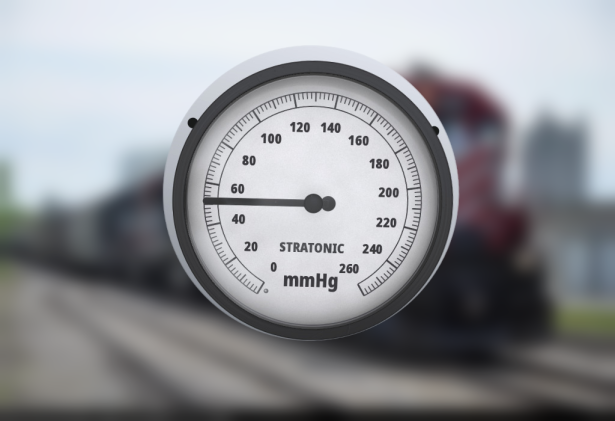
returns 52mmHg
